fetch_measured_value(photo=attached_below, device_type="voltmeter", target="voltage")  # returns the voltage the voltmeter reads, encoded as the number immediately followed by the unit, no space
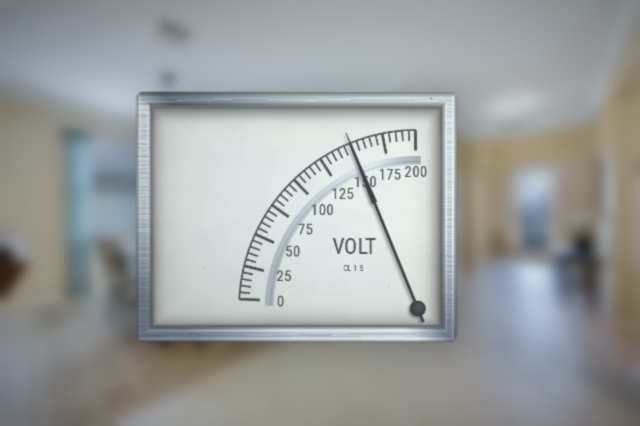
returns 150V
